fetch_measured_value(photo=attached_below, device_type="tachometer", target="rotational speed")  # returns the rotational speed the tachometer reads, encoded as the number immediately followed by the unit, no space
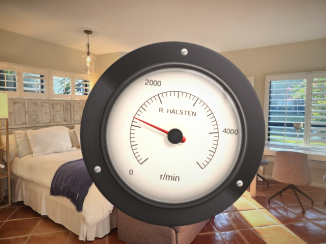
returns 1200rpm
